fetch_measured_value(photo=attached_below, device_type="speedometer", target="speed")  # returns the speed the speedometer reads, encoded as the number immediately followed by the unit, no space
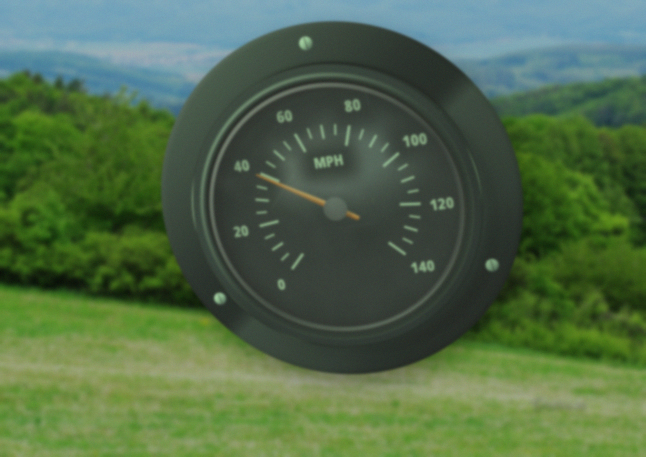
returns 40mph
